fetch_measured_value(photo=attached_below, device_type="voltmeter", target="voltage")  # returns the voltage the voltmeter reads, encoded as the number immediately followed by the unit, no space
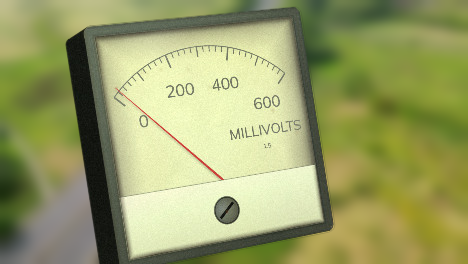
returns 20mV
